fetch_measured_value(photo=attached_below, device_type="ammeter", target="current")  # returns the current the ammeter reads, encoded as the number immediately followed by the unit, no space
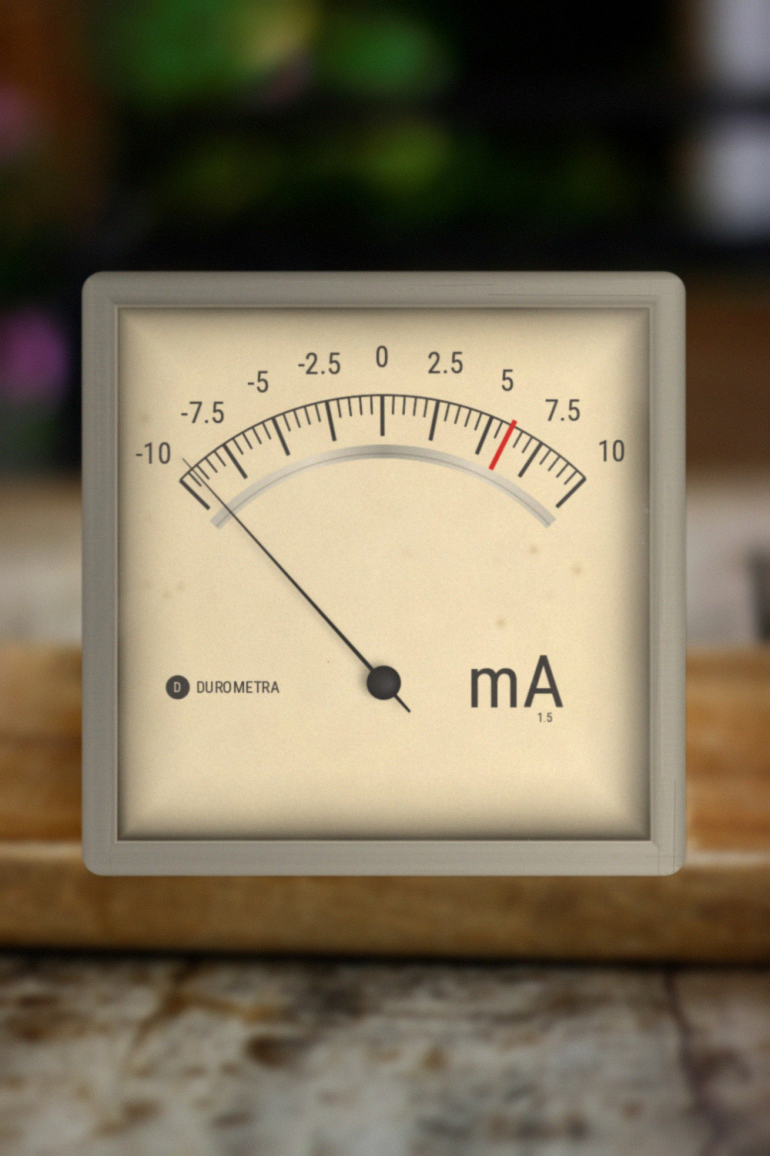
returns -9.25mA
